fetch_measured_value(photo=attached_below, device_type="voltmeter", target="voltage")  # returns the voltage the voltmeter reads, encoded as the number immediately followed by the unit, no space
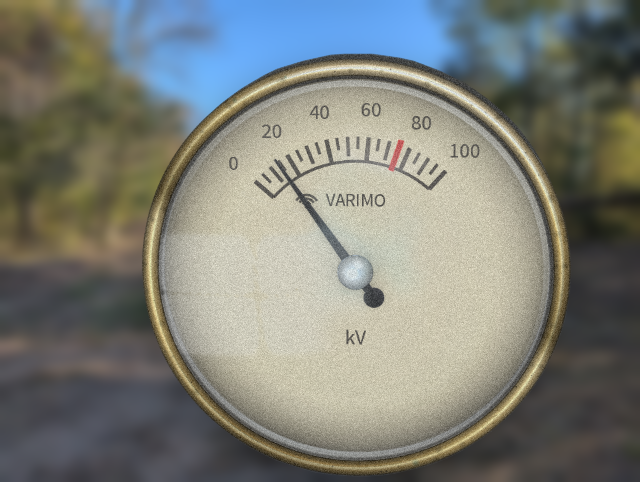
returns 15kV
